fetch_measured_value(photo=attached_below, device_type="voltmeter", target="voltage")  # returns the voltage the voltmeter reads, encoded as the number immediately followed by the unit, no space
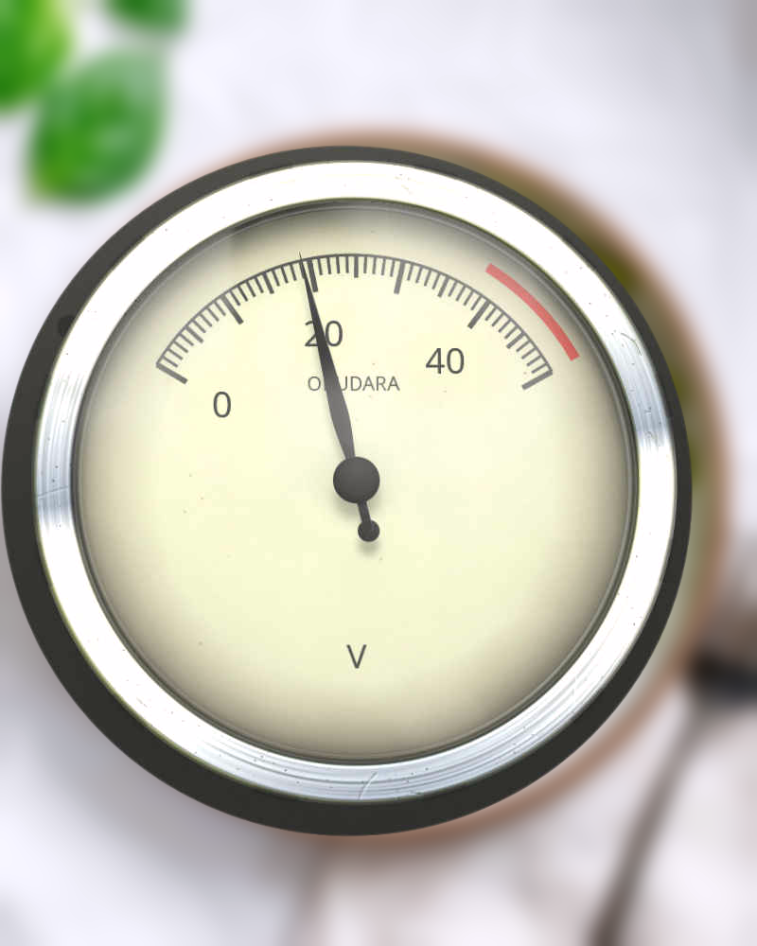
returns 19V
